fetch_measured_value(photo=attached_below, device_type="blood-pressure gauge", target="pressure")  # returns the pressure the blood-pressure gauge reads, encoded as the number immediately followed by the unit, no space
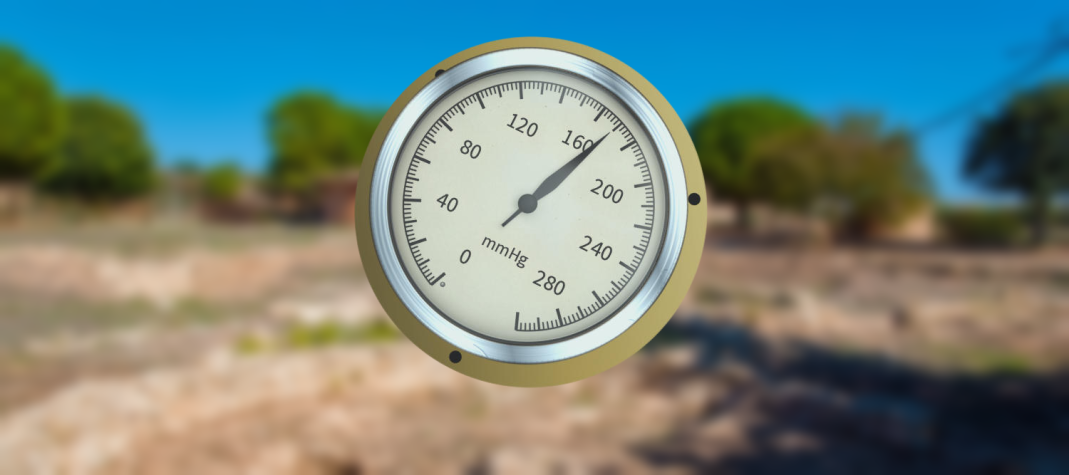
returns 170mmHg
